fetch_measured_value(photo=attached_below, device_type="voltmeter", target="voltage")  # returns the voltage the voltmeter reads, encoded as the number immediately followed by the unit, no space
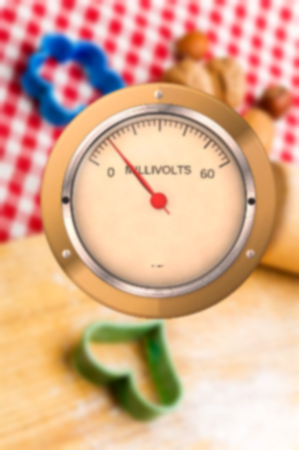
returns 10mV
